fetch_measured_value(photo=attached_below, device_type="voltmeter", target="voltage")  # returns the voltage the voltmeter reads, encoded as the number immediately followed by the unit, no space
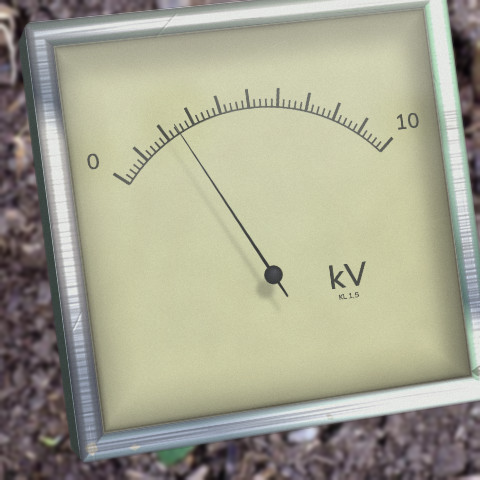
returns 2.4kV
